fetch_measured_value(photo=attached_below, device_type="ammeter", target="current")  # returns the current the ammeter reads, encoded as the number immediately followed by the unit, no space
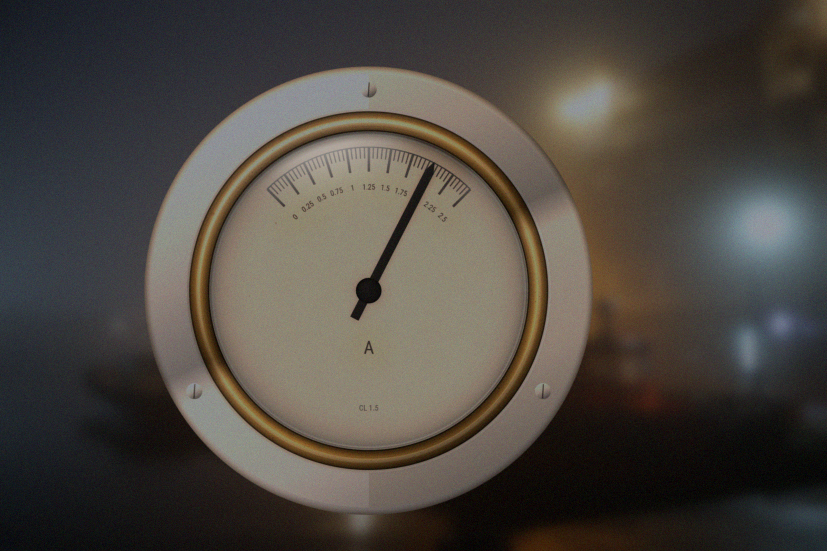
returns 2A
